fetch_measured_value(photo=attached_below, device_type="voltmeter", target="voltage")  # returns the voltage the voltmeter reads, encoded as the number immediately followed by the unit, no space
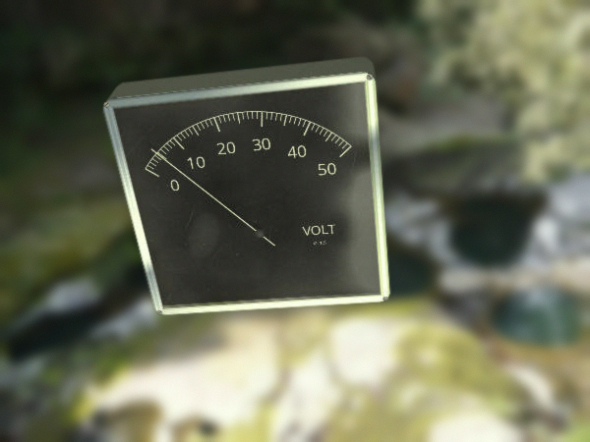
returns 5V
